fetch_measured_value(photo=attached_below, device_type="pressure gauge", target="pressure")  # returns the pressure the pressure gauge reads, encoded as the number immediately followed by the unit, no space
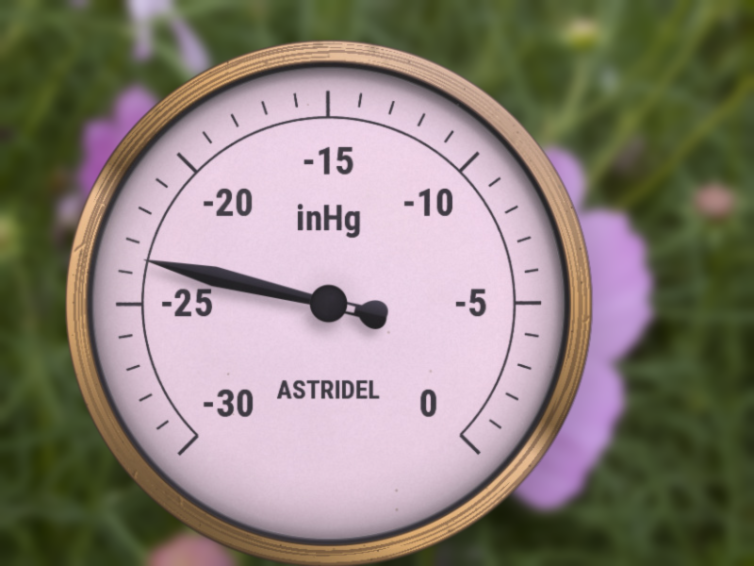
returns -23.5inHg
